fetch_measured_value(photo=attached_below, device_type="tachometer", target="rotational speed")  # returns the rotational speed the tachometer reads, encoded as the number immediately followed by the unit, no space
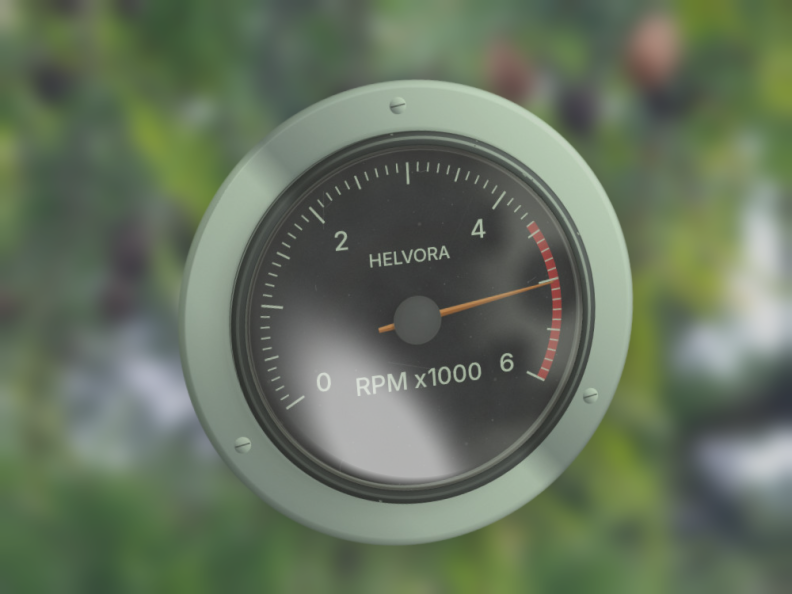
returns 5000rpm
